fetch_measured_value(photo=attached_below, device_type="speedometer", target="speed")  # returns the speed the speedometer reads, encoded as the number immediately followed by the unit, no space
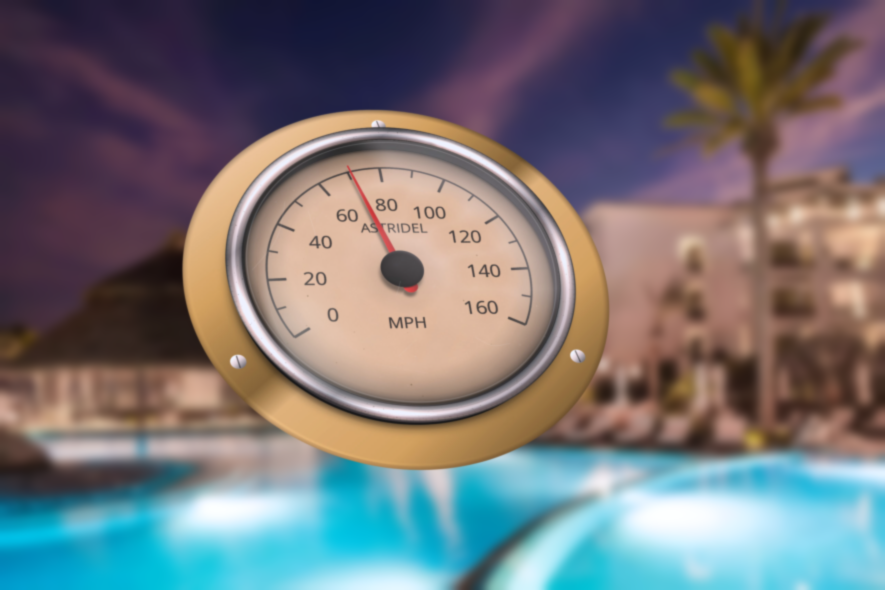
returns 70mph
